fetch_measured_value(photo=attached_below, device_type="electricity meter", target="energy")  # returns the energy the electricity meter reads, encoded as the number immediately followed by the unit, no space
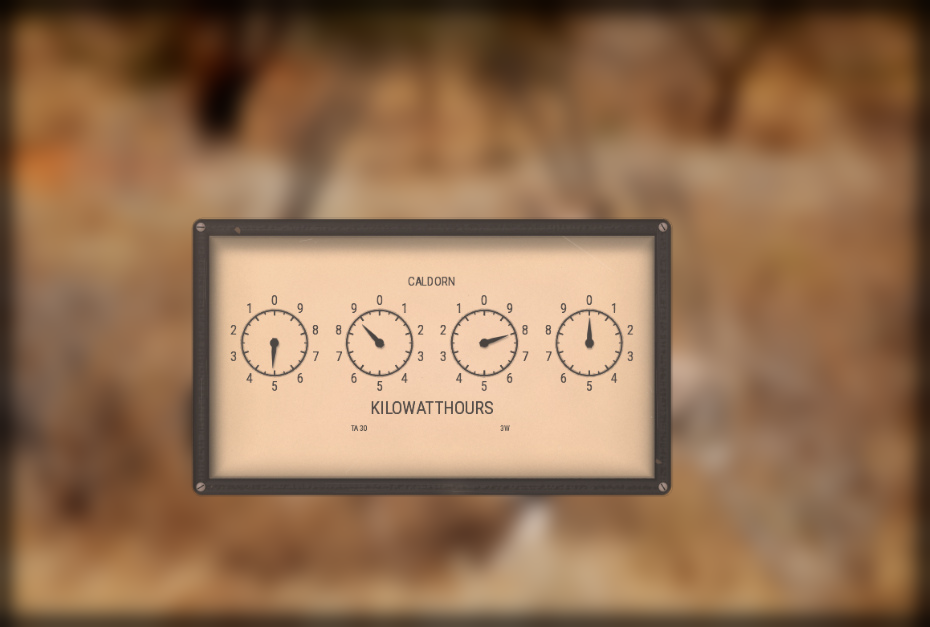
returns 4880kWh
